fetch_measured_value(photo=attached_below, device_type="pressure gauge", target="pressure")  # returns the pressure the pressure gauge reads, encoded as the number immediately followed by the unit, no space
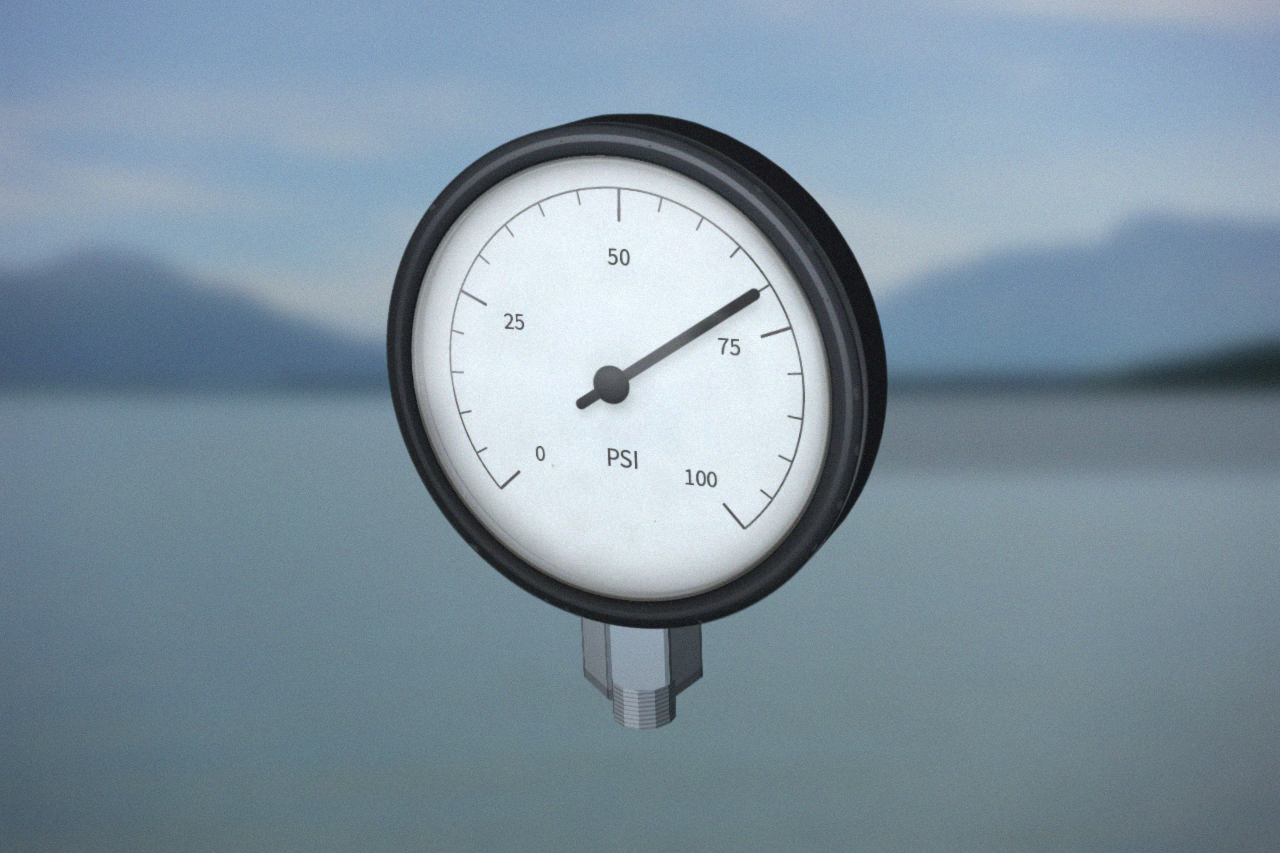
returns 70psi
